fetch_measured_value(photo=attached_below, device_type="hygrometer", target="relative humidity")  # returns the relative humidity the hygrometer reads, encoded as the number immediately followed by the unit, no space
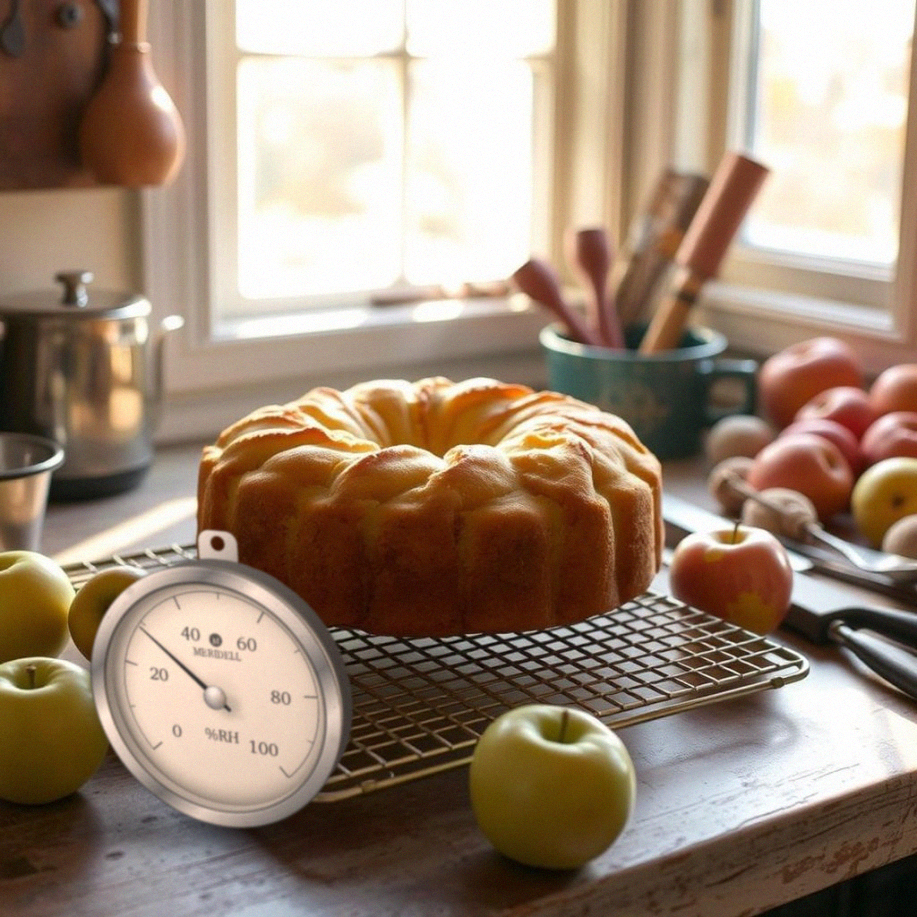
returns 30%
